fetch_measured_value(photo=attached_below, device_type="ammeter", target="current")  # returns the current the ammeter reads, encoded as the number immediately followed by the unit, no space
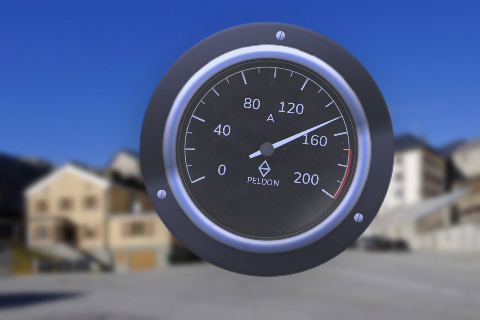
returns 150A
